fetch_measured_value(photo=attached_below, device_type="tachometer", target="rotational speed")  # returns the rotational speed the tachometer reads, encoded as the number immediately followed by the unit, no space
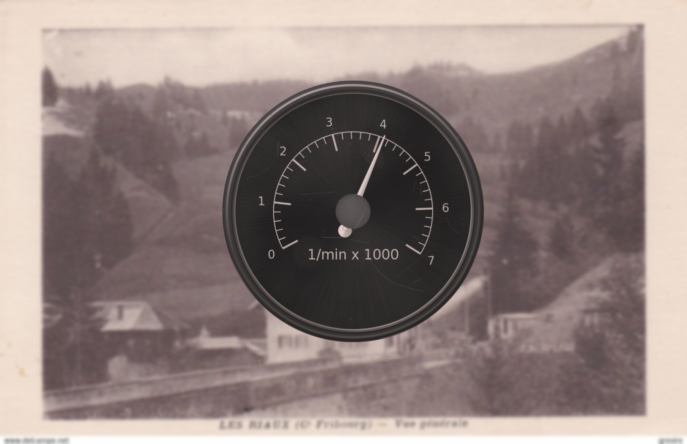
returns 4100rpm
